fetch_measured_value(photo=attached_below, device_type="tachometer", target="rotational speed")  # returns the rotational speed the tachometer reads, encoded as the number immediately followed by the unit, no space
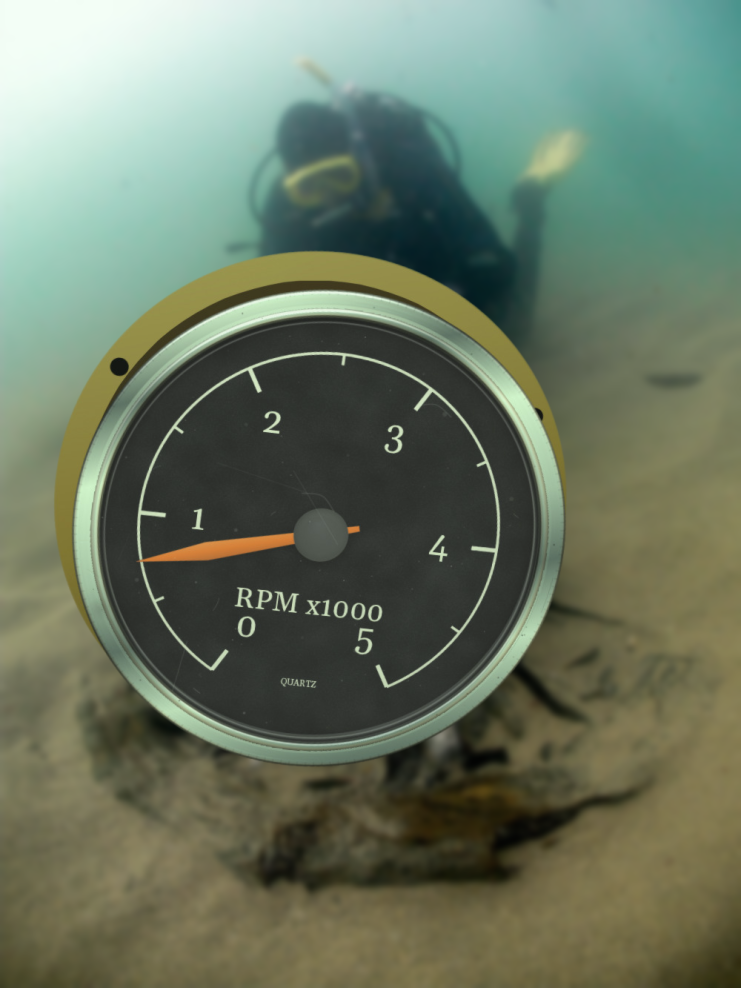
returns 750rpm
